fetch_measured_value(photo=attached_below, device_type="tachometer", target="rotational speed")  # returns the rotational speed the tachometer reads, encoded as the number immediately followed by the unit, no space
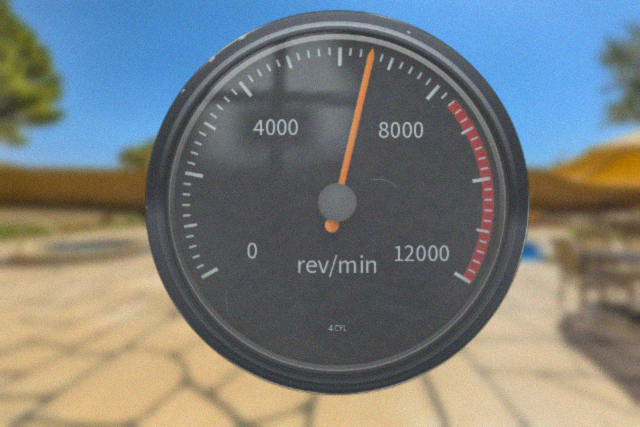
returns 6600rpm
